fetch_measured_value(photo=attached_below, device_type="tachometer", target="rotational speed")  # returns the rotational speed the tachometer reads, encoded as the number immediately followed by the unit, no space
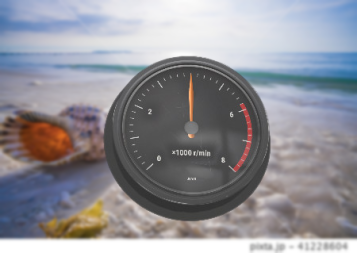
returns 4000rpm
